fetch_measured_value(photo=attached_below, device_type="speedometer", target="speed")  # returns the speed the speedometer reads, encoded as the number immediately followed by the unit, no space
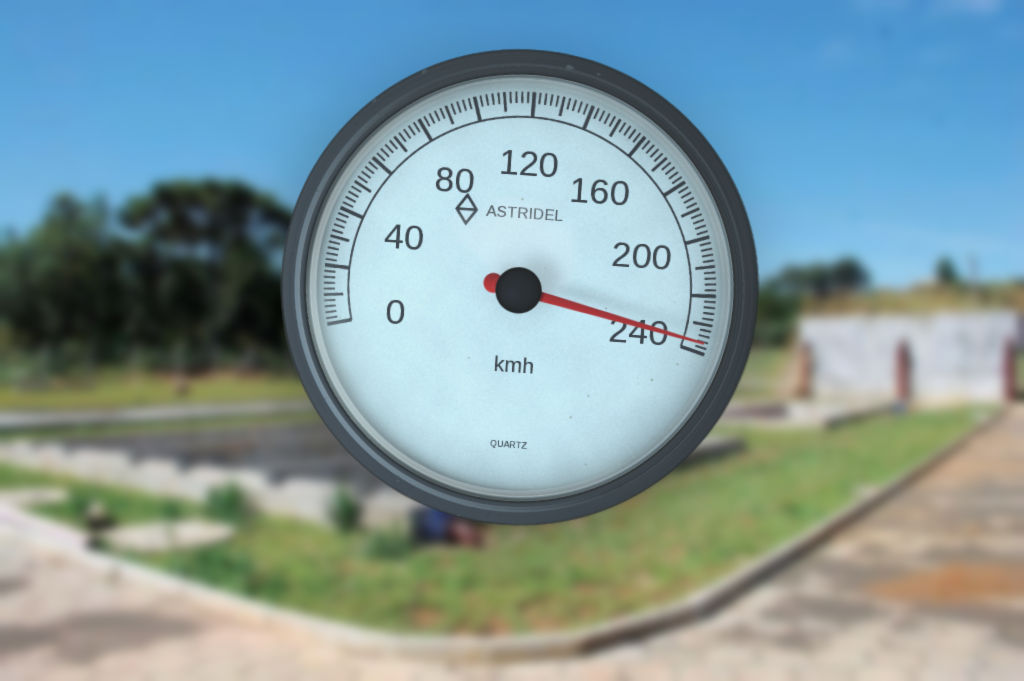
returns 236km/h
